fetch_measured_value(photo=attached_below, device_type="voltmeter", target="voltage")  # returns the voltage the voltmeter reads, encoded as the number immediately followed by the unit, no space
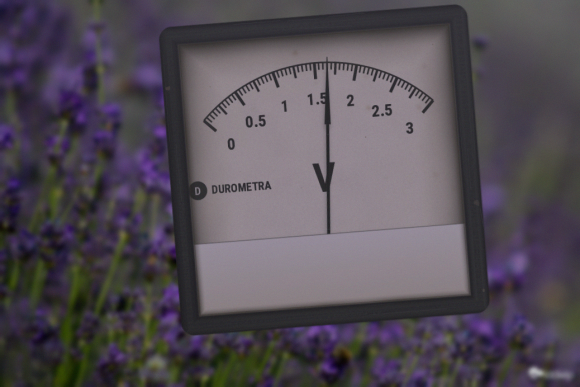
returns 1.65V
